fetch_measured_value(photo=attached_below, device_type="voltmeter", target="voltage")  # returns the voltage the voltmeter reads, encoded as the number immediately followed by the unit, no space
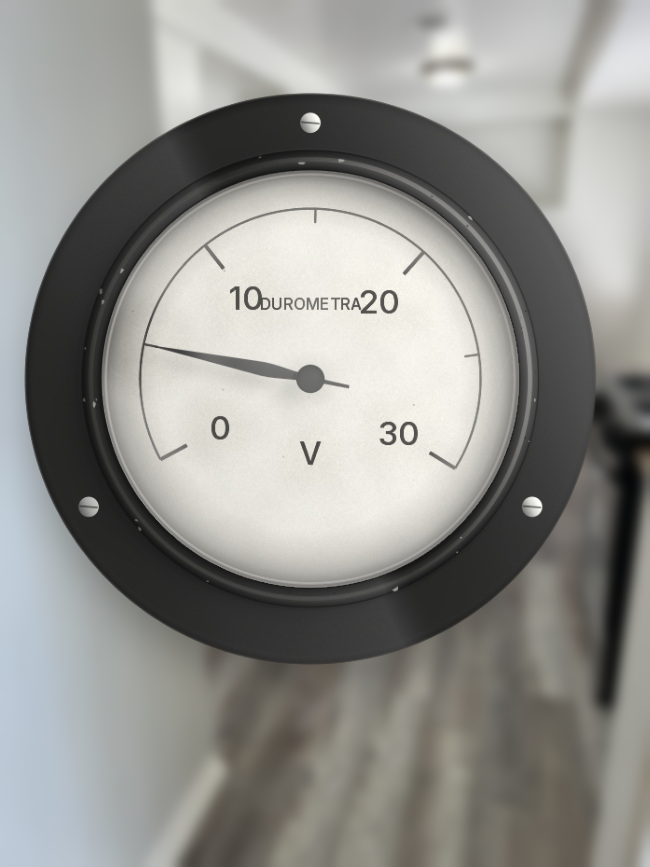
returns 5V
